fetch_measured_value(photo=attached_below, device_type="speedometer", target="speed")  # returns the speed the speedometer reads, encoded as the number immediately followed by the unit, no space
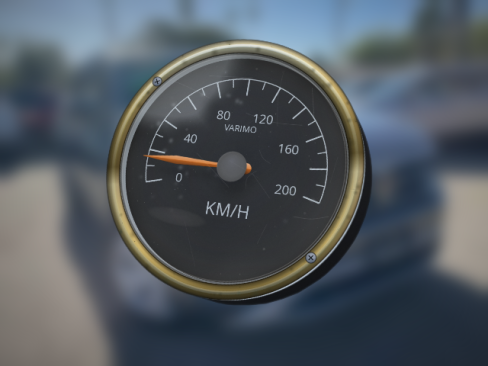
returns 15km/h
